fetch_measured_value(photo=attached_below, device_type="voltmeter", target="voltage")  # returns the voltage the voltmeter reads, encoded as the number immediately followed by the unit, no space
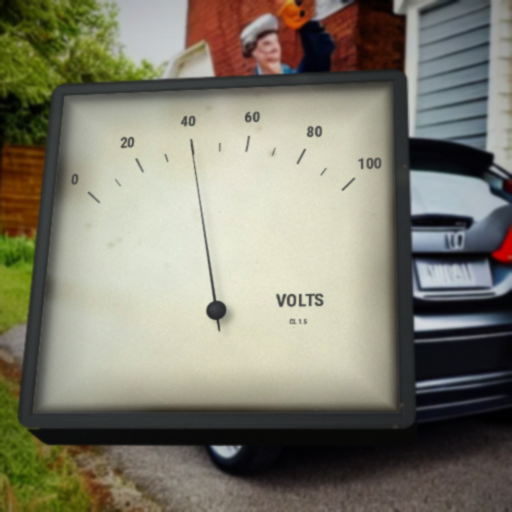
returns 40V
